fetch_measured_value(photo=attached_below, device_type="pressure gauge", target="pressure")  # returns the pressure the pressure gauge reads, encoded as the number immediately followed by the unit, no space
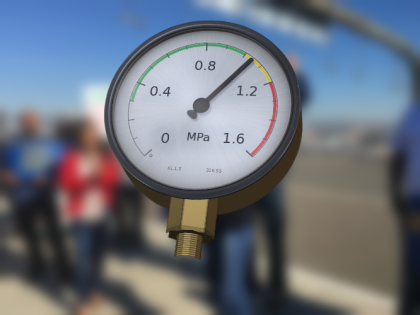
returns 1.05MPa
